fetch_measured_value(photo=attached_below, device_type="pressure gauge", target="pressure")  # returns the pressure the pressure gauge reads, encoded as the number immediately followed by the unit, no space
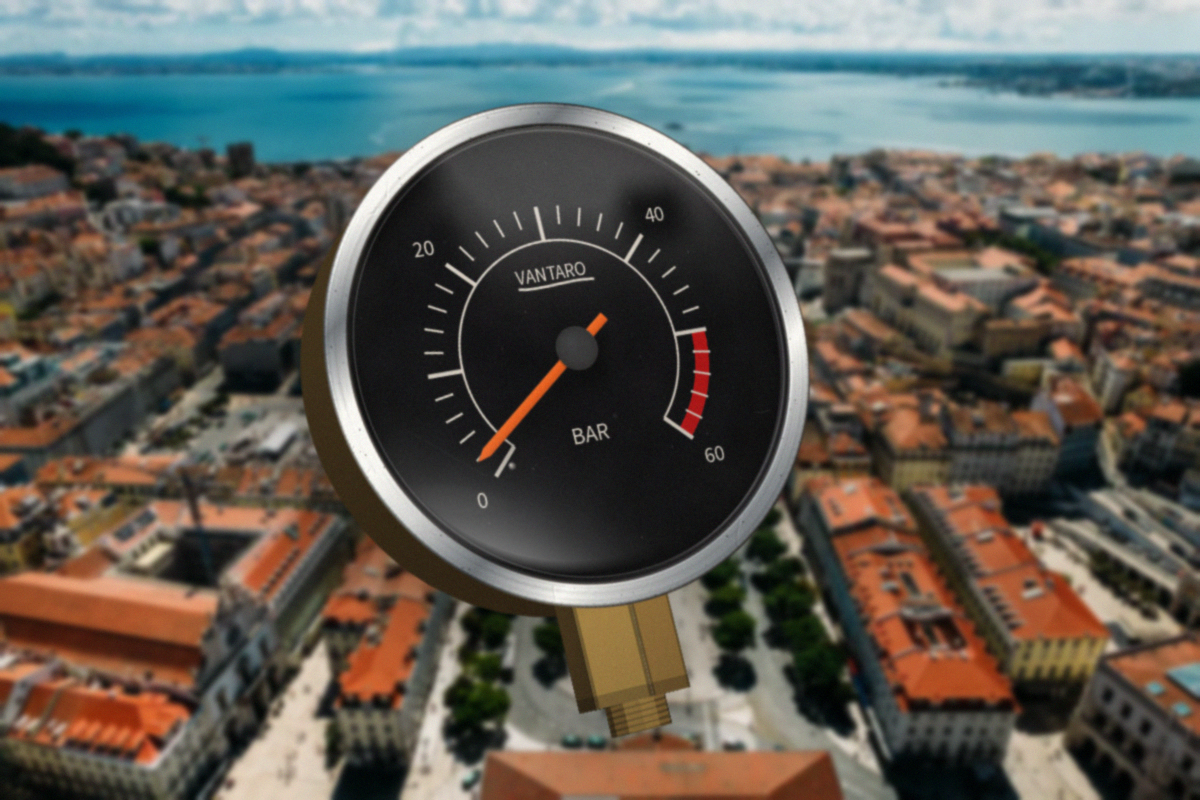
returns 2bar
